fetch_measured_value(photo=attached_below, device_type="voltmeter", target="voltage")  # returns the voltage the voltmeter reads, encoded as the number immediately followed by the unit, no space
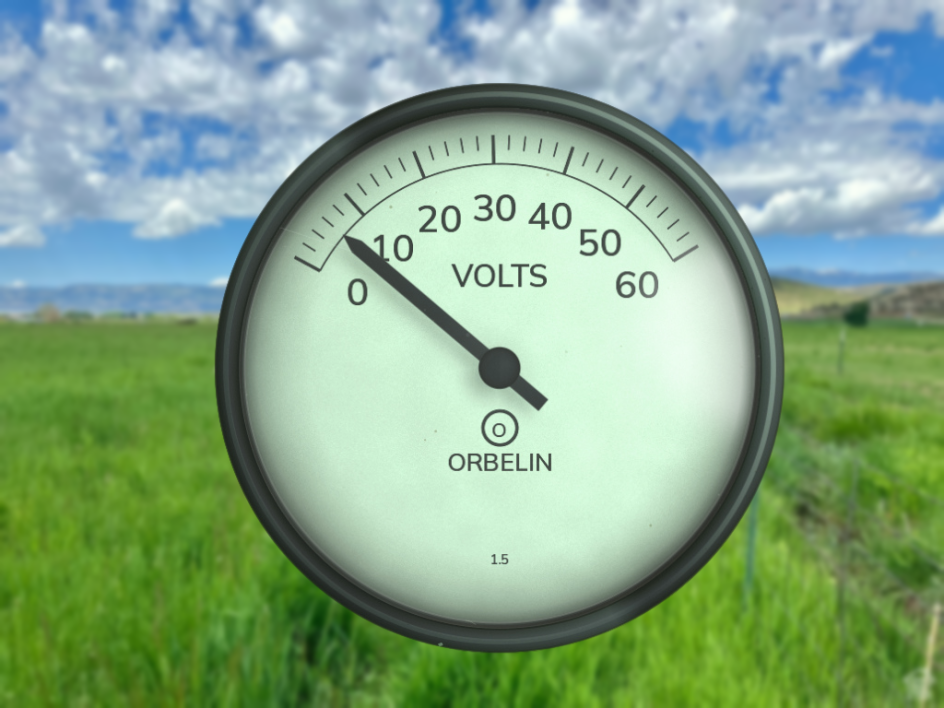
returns 6V
